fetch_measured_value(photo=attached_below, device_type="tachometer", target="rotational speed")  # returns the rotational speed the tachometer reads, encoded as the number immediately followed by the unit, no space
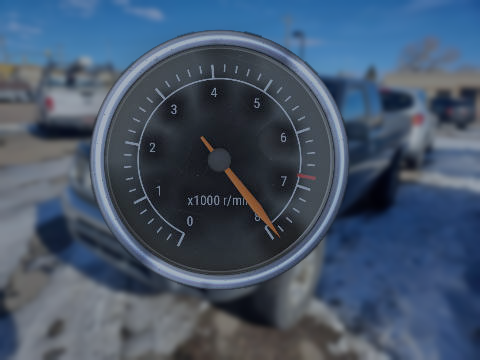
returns 7900rpm
